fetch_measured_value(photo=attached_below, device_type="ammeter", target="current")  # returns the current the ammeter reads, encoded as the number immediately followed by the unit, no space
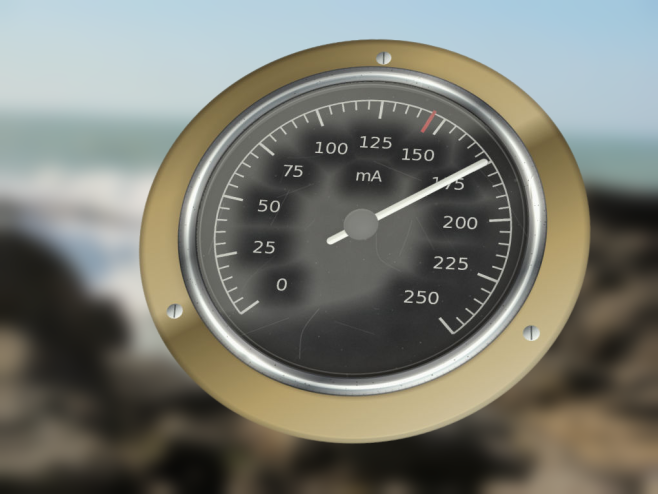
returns 175mA
